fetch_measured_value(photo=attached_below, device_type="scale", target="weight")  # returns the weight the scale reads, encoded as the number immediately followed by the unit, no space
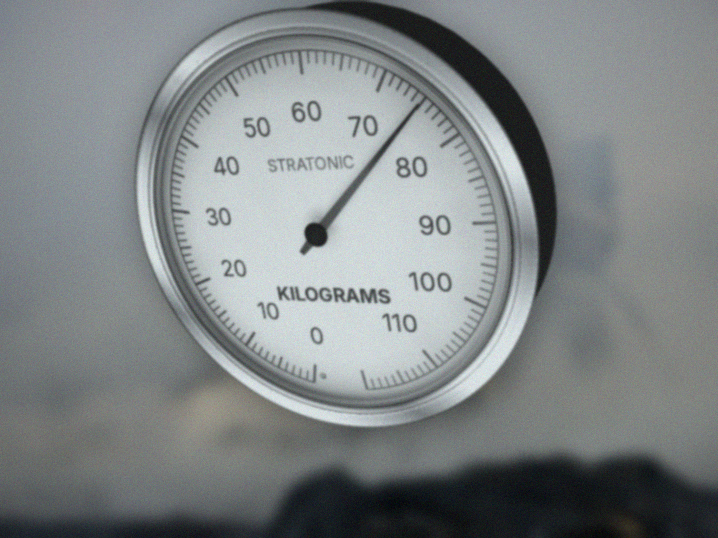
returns 75kg
